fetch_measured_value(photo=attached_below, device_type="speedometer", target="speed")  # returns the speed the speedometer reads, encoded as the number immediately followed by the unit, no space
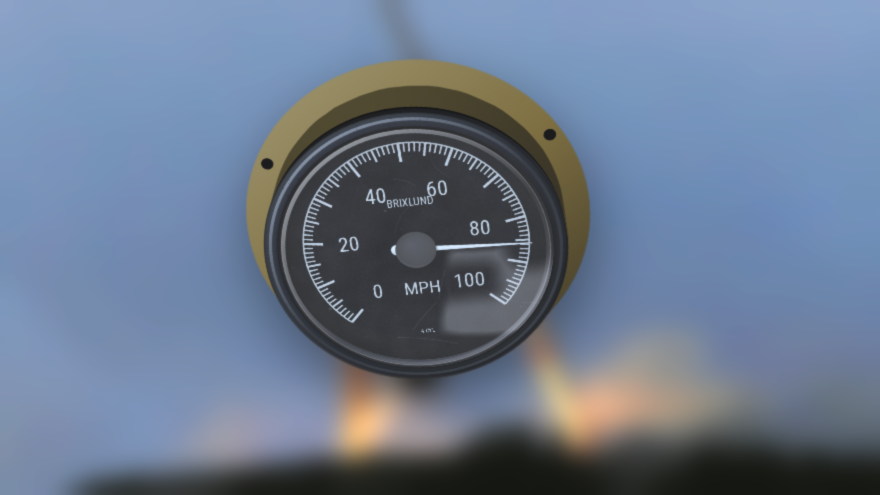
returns 85mph
